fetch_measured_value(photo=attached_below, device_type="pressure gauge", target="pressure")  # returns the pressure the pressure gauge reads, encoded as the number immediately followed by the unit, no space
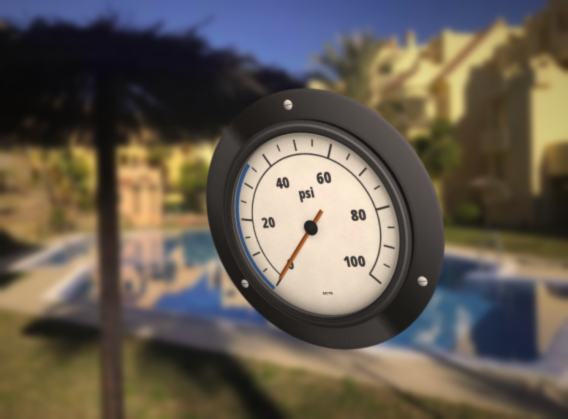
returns 0psi
